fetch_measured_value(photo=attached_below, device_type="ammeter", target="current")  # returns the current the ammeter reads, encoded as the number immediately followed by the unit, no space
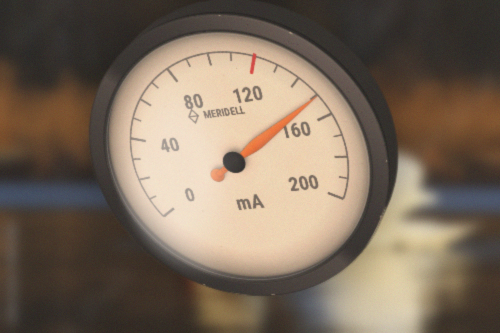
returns 150mA
